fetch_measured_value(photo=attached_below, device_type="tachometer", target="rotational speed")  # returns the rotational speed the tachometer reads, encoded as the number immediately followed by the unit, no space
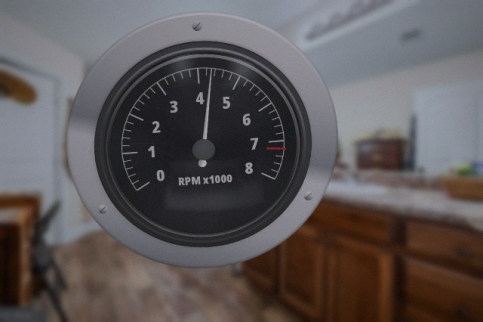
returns 4300rpm
